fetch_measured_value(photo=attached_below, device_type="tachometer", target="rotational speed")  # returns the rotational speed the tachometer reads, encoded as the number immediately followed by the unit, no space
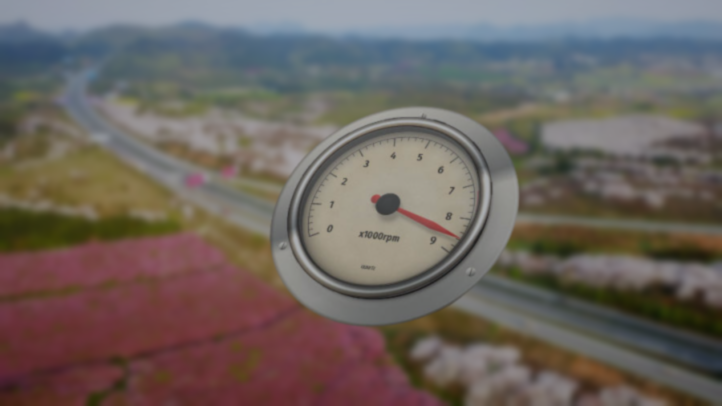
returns 8600rpm
